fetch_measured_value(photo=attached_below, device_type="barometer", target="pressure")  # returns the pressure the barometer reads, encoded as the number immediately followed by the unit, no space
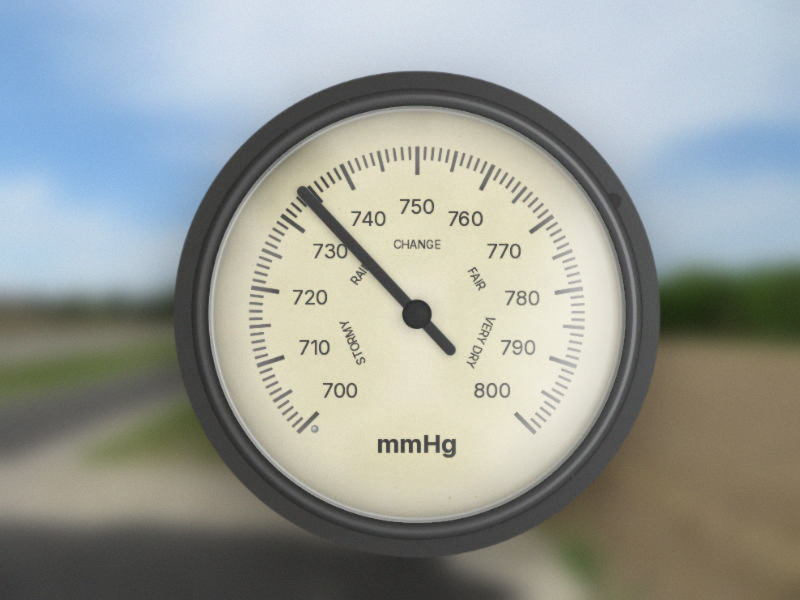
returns 734mmHg
